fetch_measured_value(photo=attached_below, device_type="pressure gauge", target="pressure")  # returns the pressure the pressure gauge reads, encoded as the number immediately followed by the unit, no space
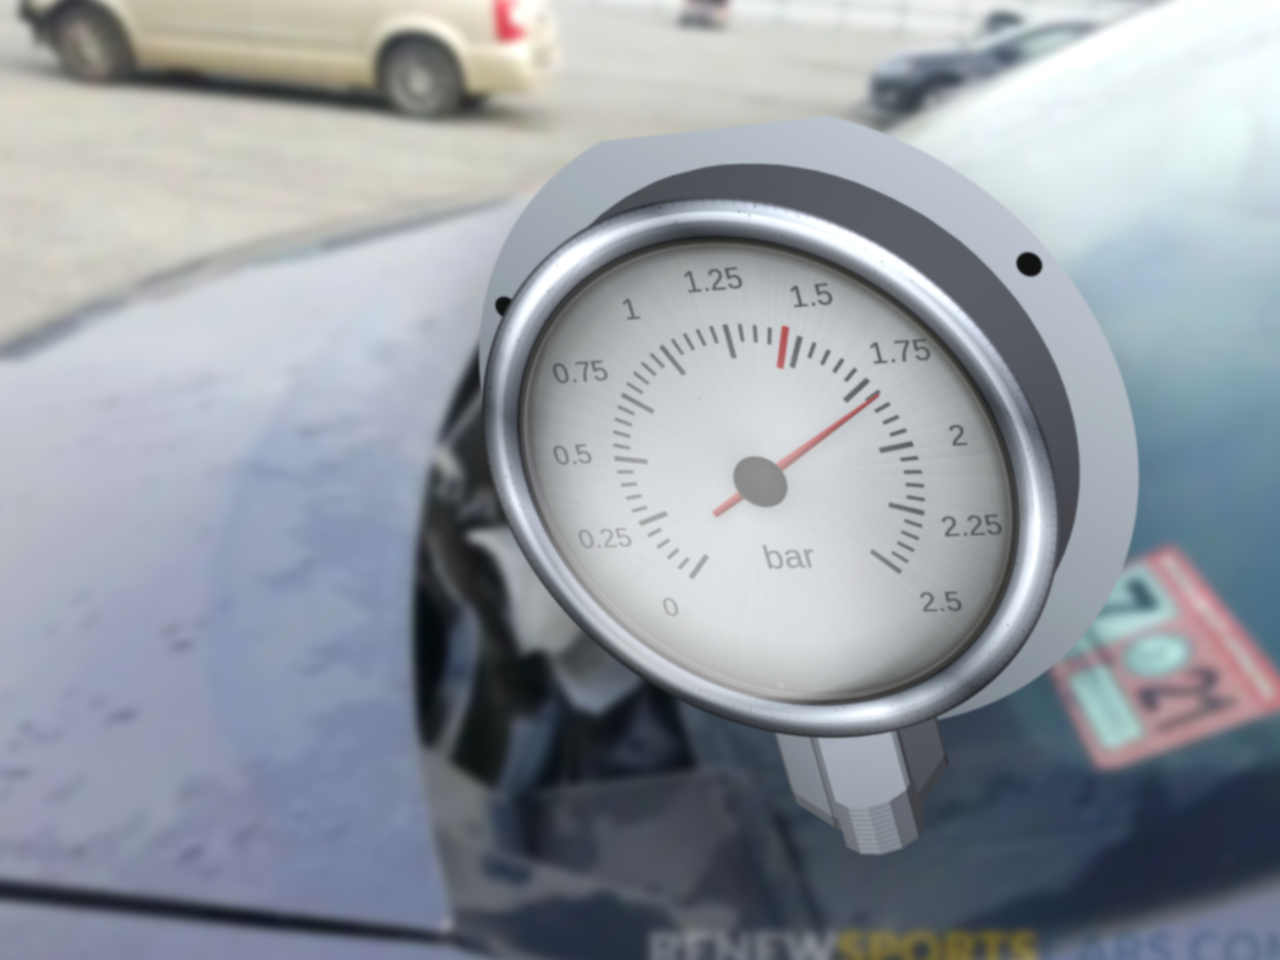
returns 1.8bar
